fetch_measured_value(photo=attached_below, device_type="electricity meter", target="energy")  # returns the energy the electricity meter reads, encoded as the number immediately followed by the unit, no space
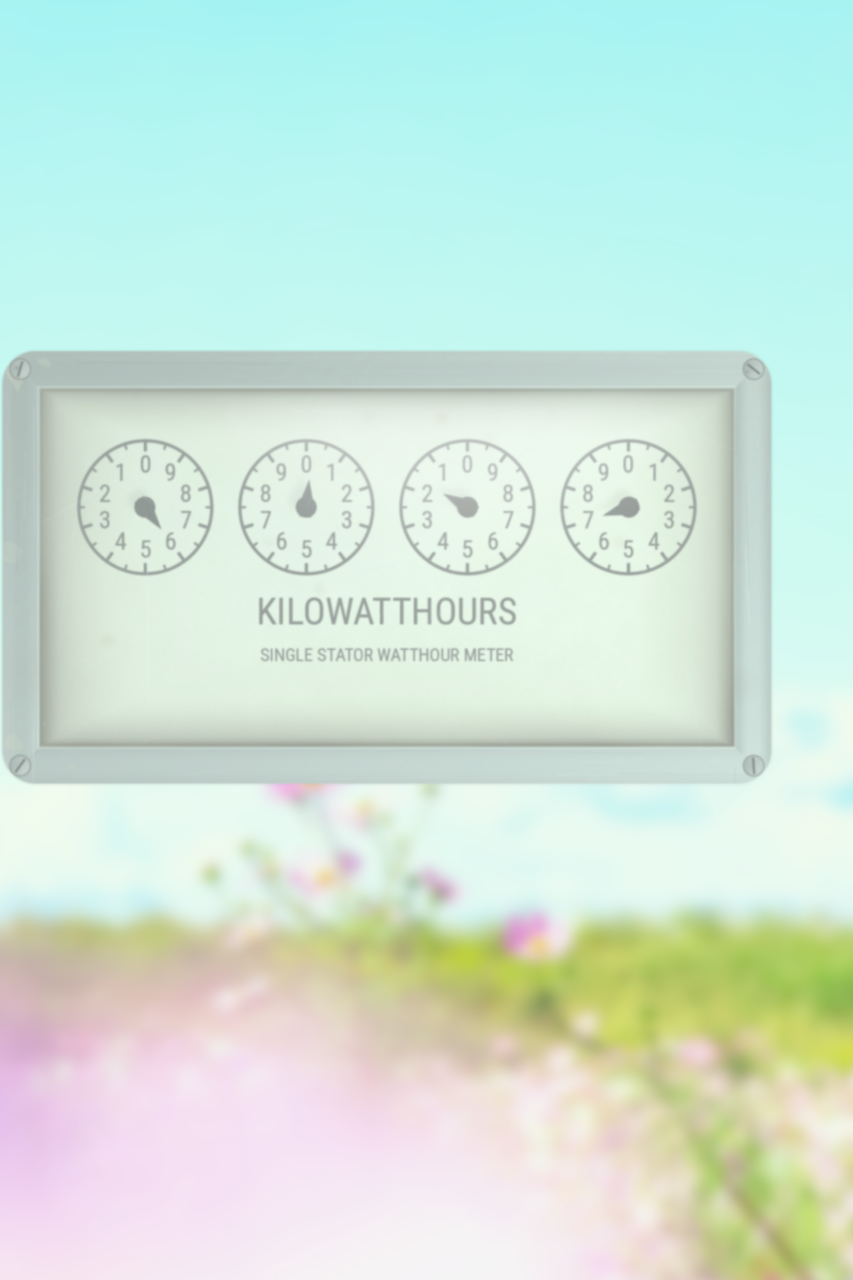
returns 6017kWh
